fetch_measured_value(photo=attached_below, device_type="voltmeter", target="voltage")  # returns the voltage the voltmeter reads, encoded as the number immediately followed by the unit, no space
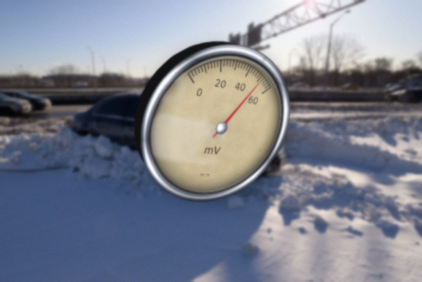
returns 50mV
